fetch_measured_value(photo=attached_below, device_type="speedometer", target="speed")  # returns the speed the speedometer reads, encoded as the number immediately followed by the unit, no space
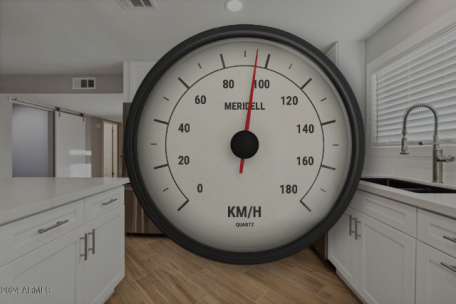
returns 95km/h
